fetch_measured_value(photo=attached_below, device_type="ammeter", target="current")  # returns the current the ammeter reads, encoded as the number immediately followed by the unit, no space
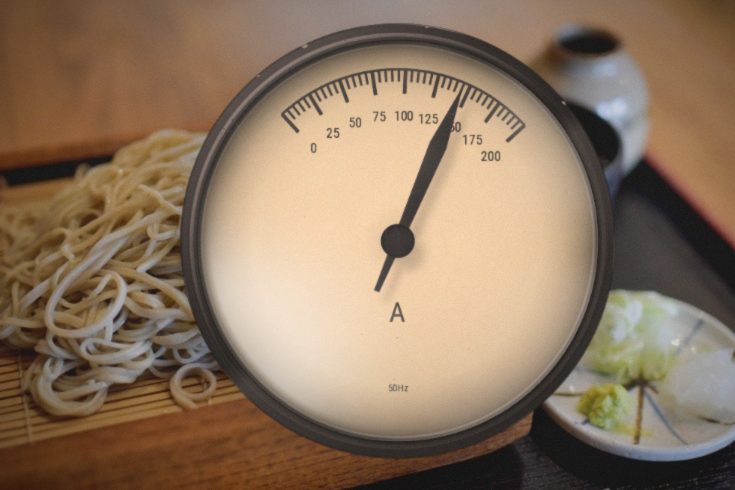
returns 145A
